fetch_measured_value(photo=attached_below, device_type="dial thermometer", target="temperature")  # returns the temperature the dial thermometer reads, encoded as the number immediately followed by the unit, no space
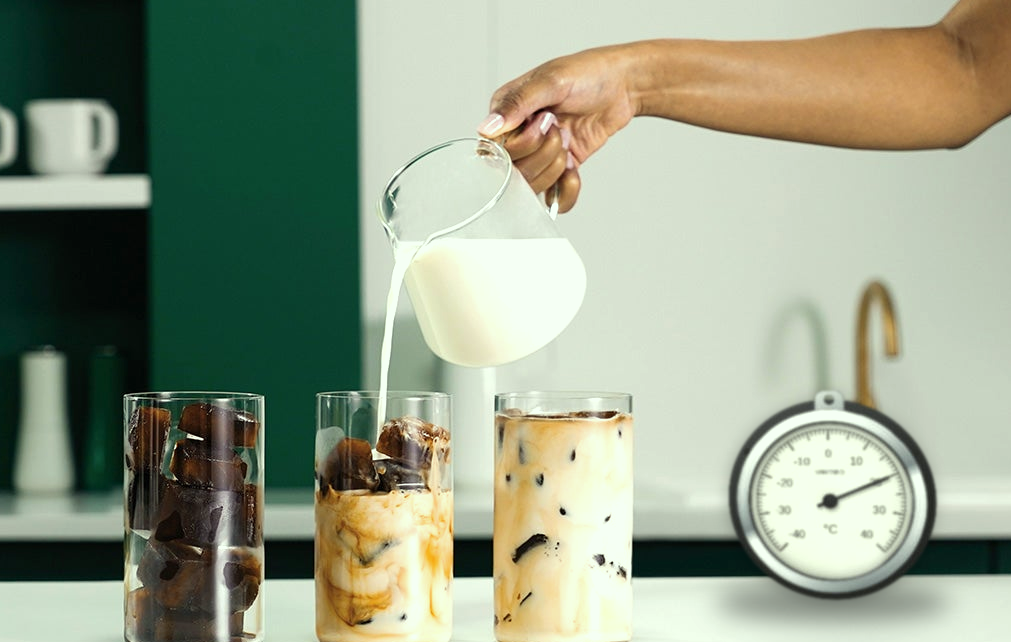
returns 20°C
